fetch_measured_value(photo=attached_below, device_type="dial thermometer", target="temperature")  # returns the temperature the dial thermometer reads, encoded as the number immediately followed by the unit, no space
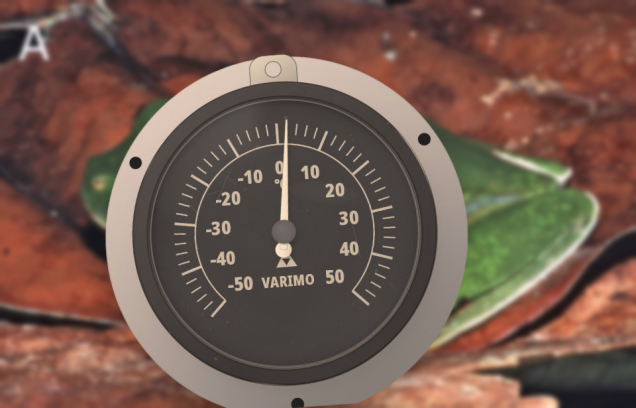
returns 2°C
